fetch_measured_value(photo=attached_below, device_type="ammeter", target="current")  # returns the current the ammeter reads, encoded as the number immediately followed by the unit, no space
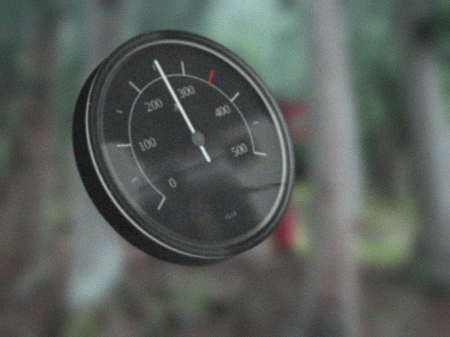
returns 250A
